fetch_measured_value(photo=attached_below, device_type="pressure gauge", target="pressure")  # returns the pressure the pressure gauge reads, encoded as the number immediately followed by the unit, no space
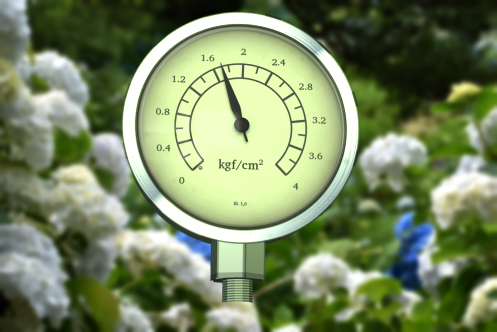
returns 1.7kg/cm²
